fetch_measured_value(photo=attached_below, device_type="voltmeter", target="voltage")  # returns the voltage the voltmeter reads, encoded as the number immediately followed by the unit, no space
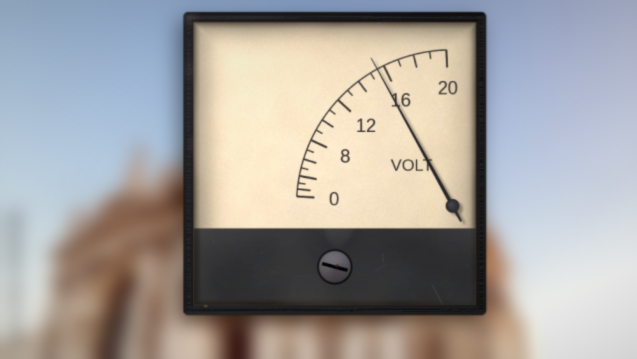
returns 15.5V
